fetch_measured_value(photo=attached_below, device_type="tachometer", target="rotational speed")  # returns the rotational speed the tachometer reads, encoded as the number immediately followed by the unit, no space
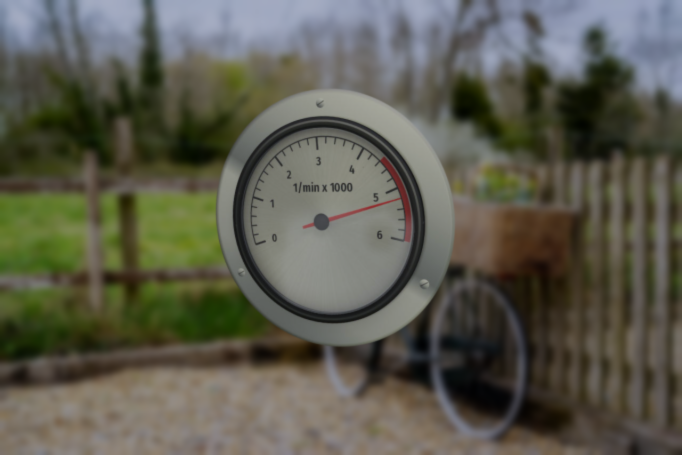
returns 5200rpm
